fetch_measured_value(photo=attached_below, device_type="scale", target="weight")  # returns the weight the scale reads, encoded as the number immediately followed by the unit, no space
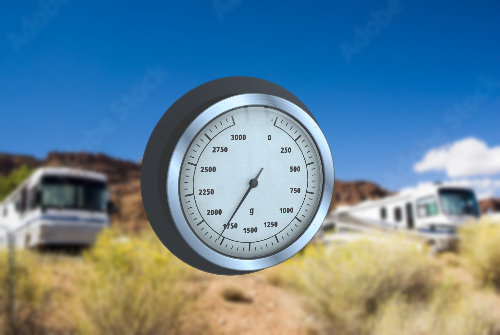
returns 1800g
